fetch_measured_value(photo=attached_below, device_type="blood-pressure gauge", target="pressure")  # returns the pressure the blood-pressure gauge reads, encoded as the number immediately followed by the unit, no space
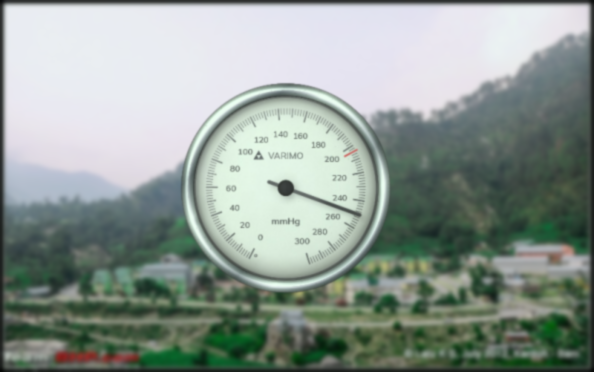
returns 250mmHg
